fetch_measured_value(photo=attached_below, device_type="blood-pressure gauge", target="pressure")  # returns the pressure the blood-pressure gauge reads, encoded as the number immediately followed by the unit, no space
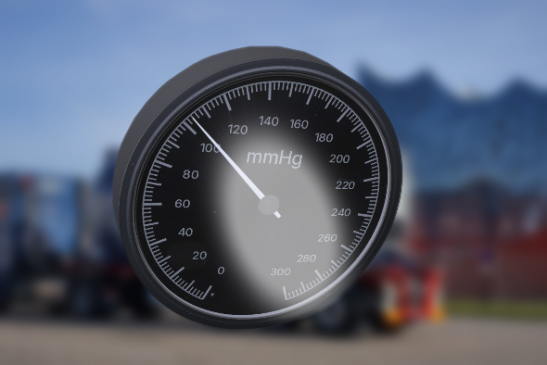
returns 104mmHg
